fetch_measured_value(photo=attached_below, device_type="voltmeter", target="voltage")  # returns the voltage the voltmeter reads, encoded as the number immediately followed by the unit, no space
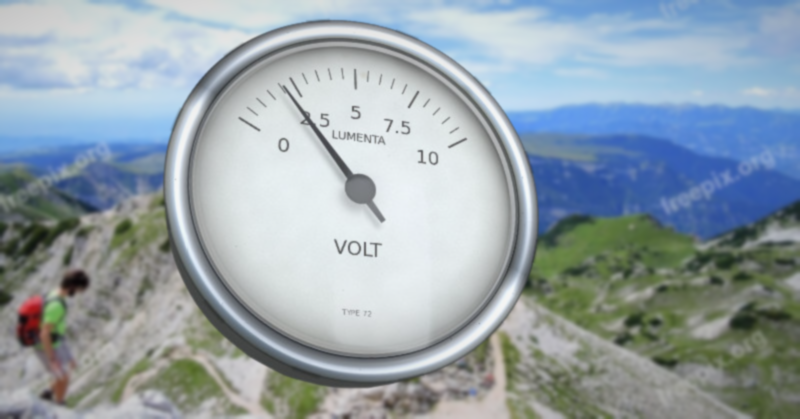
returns 2V
